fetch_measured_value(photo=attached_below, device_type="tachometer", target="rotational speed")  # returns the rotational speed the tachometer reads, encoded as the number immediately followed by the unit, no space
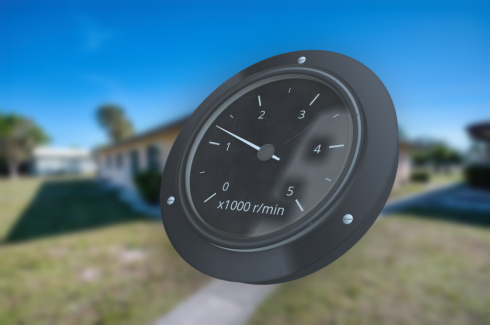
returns 1250rpm
